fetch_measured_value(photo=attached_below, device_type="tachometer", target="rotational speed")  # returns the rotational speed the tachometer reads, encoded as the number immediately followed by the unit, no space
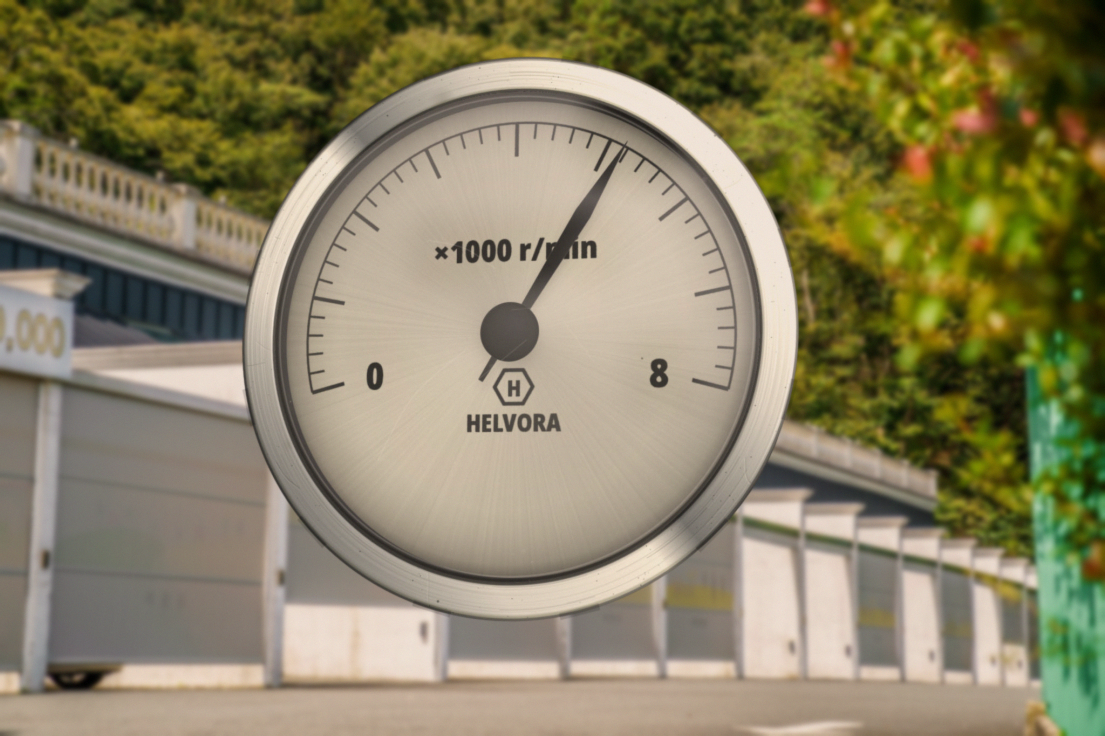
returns 5200rpm
